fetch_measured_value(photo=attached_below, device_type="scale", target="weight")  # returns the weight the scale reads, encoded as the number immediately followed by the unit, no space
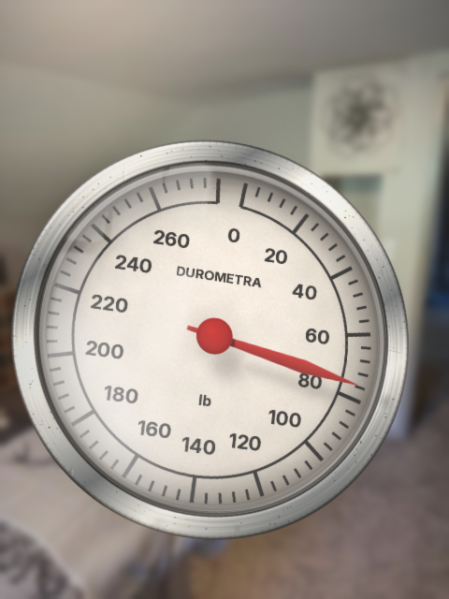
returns 76lb
